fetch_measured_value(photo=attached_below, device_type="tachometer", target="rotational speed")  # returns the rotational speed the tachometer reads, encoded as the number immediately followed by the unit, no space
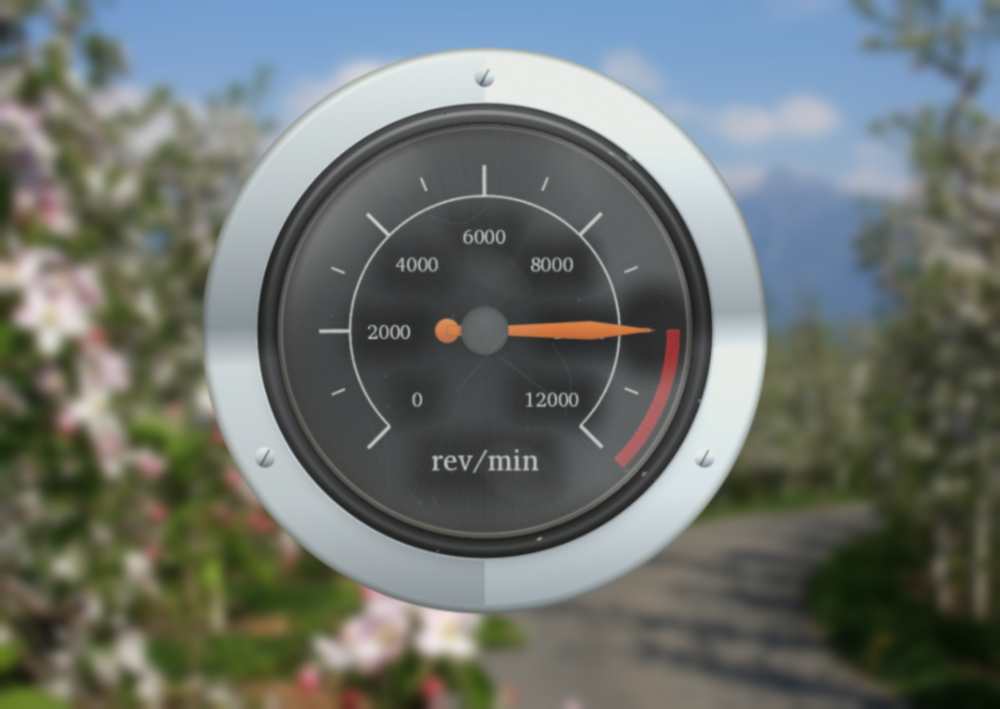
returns 10000rpm
